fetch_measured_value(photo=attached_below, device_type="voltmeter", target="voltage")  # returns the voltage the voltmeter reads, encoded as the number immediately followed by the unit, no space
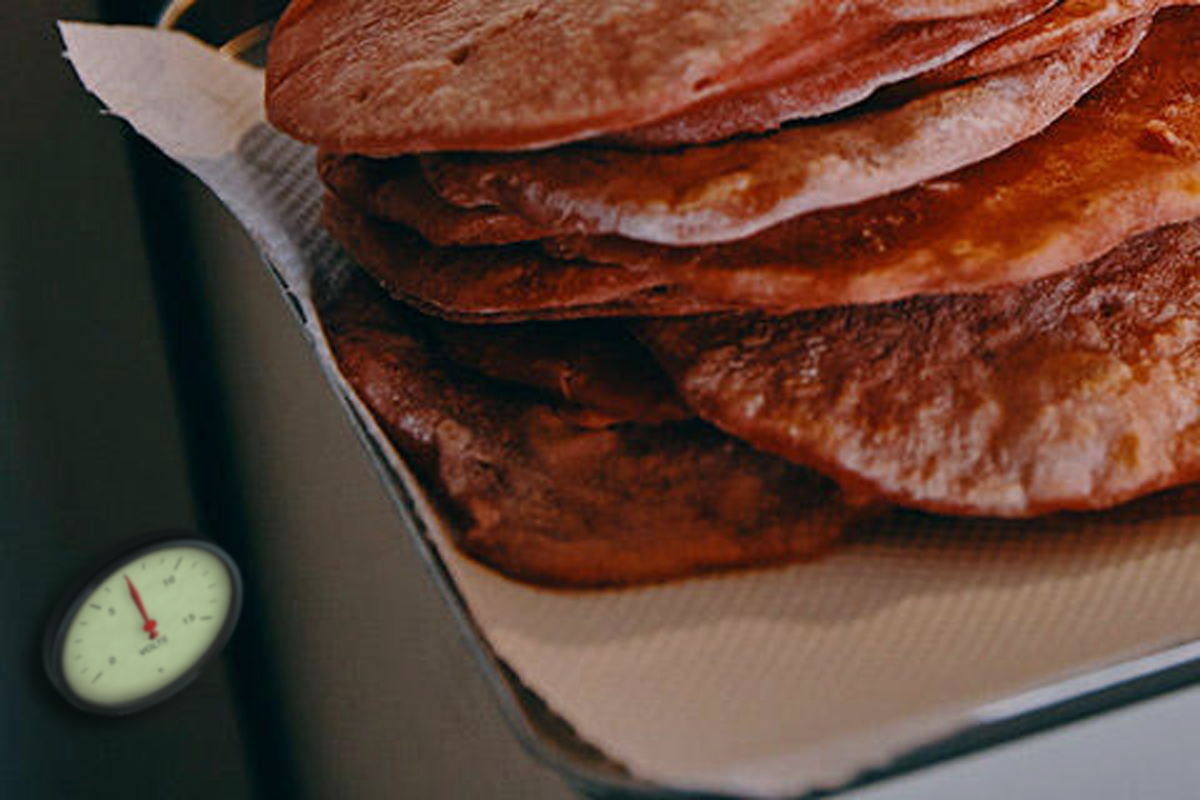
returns 7V
